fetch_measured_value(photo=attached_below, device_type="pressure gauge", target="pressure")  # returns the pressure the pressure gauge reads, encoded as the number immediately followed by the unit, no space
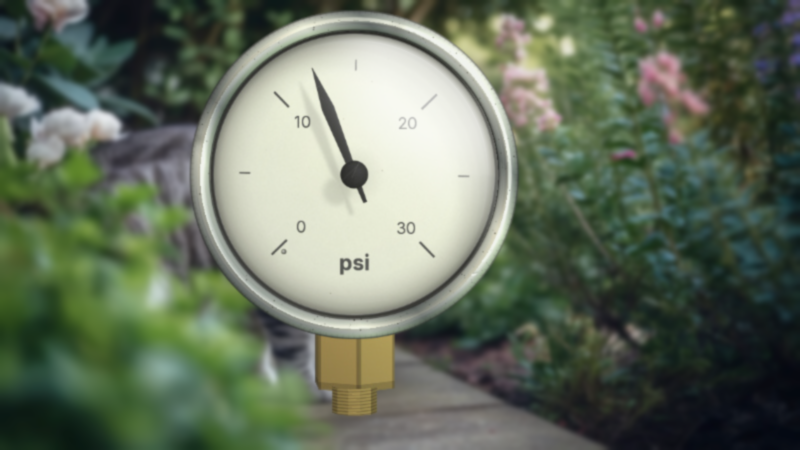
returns 12.5psi
